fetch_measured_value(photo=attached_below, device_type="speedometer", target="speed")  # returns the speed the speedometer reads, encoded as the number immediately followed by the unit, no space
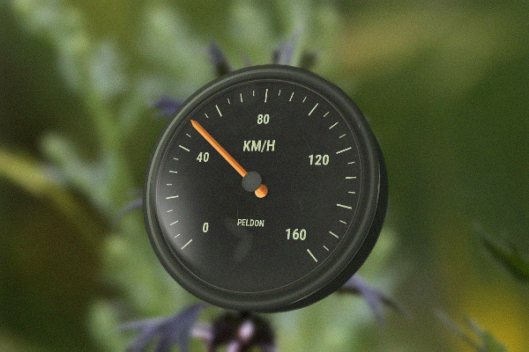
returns 50km/h
